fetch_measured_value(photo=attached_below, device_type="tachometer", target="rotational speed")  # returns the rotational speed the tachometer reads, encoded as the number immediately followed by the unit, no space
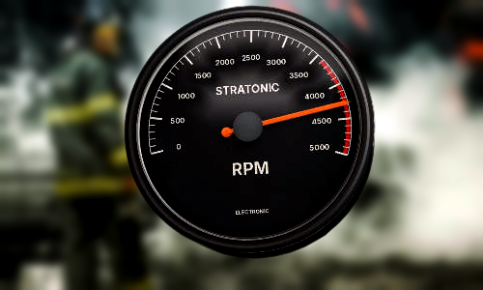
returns 4300rpm
